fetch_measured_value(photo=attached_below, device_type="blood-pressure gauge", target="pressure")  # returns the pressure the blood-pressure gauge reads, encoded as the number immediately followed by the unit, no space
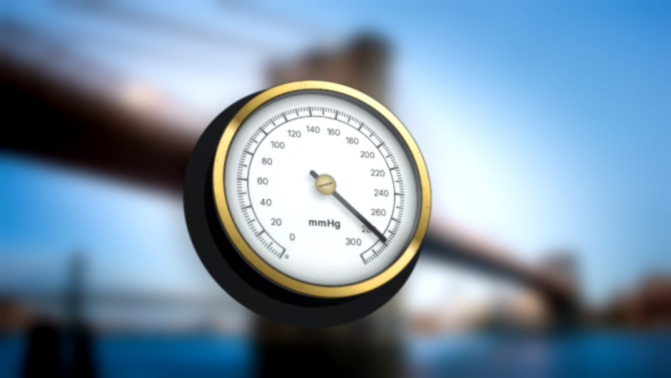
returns 280mmHg
